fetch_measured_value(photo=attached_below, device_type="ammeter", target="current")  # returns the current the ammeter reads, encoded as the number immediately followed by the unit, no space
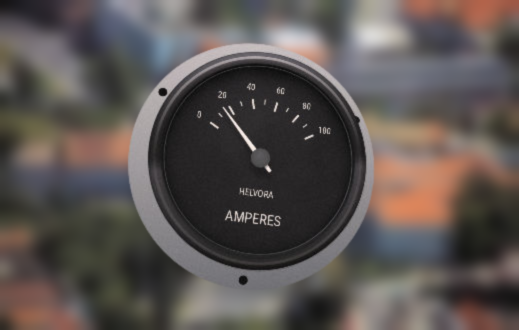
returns 15A
